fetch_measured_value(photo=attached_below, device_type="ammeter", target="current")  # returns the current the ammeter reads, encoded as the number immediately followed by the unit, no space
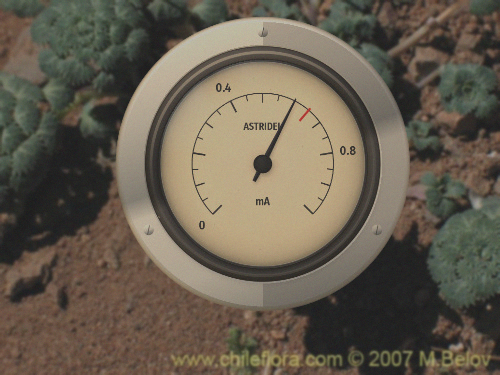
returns 0.6mA
